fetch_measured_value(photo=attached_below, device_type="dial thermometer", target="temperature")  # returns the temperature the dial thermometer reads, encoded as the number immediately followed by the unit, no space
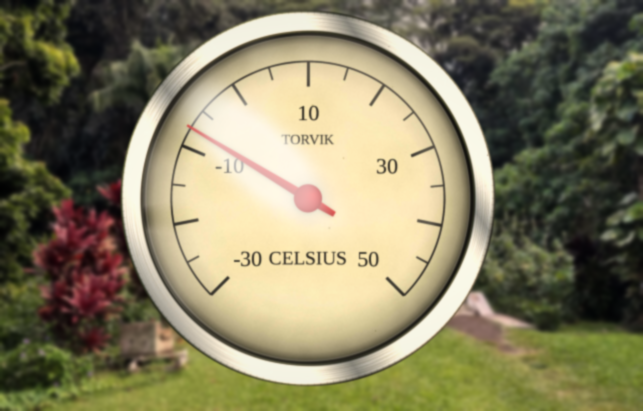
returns -7.5°C
